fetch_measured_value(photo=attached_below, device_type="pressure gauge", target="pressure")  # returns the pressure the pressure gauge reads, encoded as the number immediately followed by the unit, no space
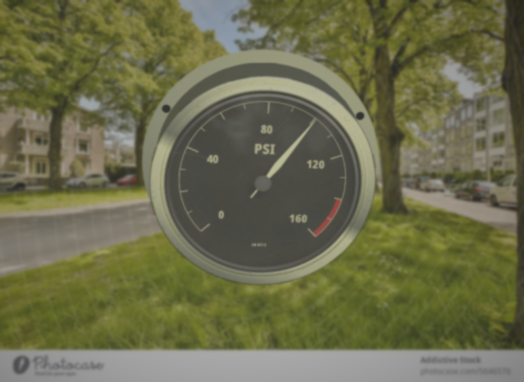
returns 100psi
